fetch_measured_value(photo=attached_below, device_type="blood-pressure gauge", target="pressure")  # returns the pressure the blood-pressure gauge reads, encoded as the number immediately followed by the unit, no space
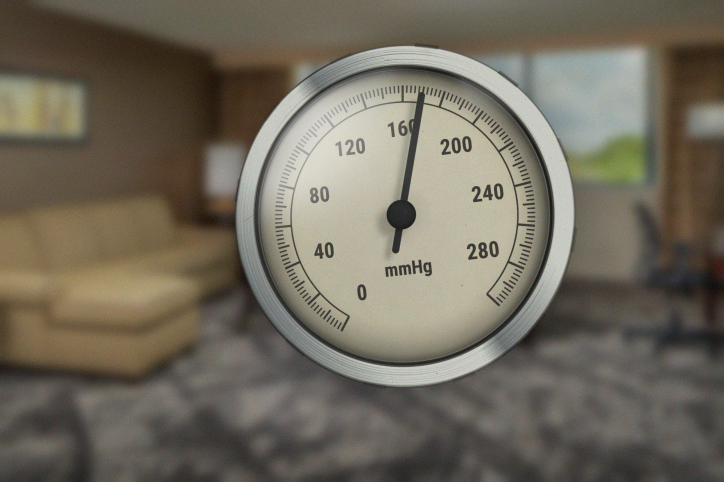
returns 170mmHg
